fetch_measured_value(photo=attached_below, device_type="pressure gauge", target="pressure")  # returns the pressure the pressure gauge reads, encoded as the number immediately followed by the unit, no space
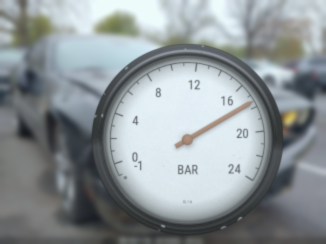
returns 17.5bar
